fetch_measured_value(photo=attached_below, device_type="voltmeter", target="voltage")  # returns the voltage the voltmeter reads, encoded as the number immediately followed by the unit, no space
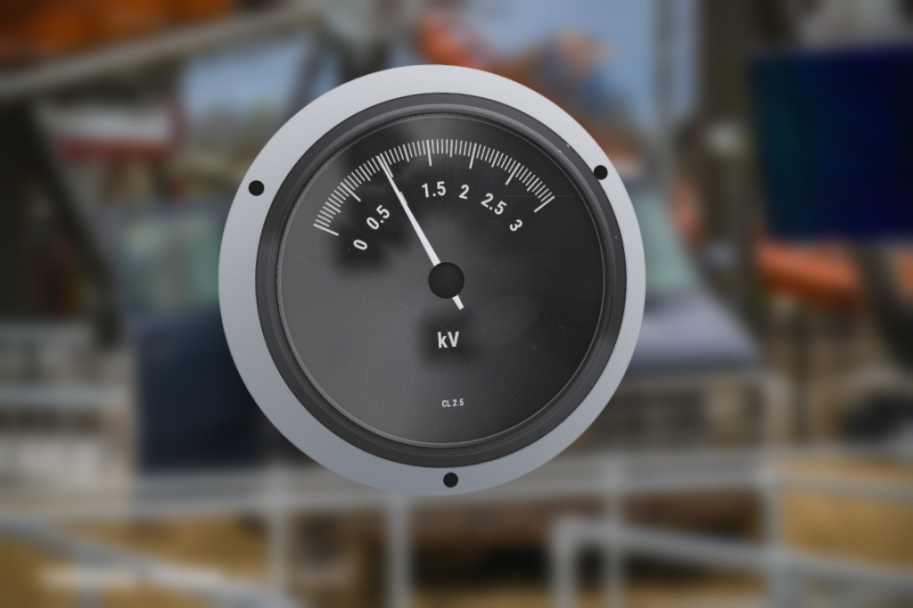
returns 0.95kV
